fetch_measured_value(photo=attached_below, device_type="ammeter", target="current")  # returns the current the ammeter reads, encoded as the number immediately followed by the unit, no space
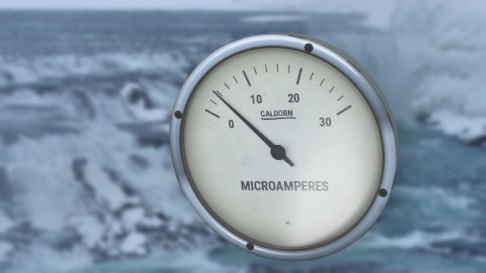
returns 4µA
